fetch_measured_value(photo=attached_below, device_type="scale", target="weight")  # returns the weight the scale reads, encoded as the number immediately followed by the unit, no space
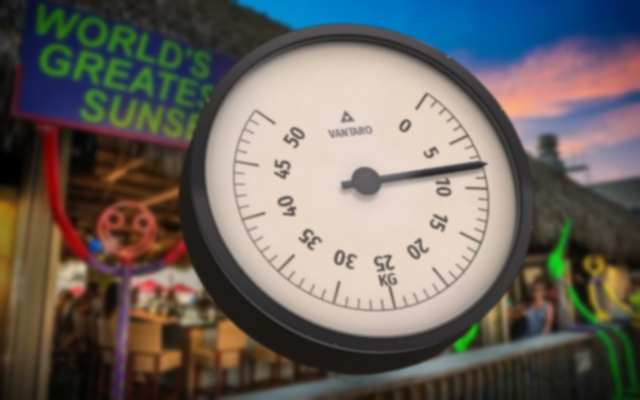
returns 8kg
